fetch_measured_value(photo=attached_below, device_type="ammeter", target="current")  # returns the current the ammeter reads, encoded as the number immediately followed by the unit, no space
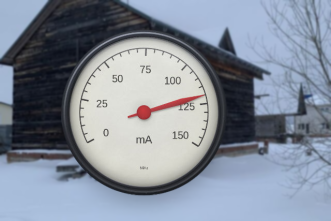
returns 120mA
